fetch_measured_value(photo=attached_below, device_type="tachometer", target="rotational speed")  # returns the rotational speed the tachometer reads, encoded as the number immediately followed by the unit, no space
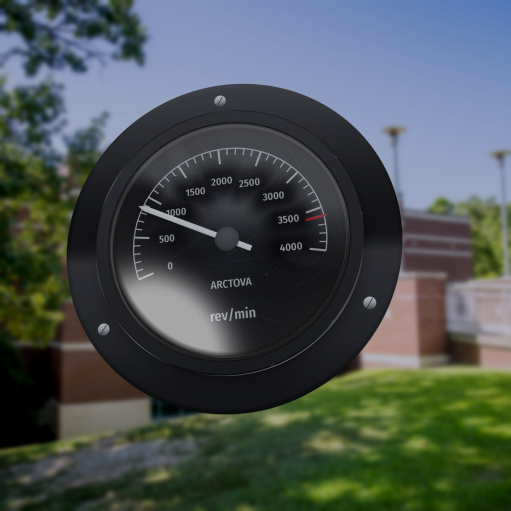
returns 850rpm
